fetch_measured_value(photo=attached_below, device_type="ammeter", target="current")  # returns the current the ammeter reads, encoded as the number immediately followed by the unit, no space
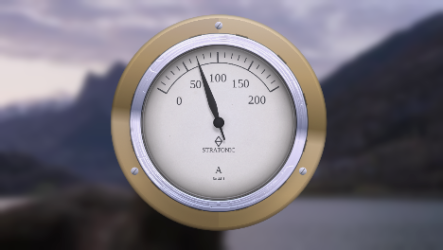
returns 70A
